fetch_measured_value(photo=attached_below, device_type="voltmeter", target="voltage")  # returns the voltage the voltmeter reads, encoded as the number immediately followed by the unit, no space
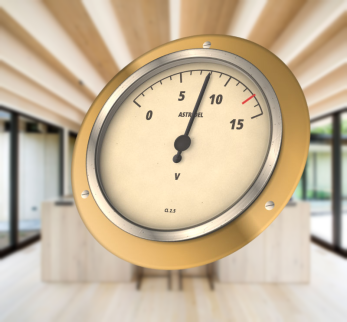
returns 8V
